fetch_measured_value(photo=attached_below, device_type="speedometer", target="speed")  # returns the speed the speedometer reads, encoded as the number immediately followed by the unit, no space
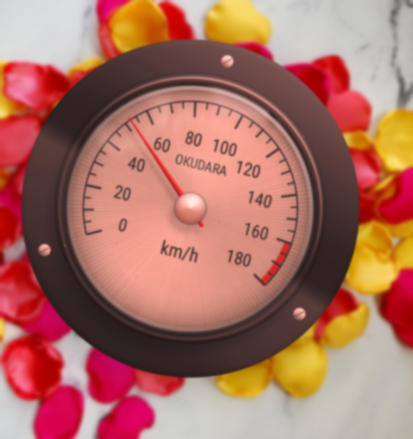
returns 52.5km/h
